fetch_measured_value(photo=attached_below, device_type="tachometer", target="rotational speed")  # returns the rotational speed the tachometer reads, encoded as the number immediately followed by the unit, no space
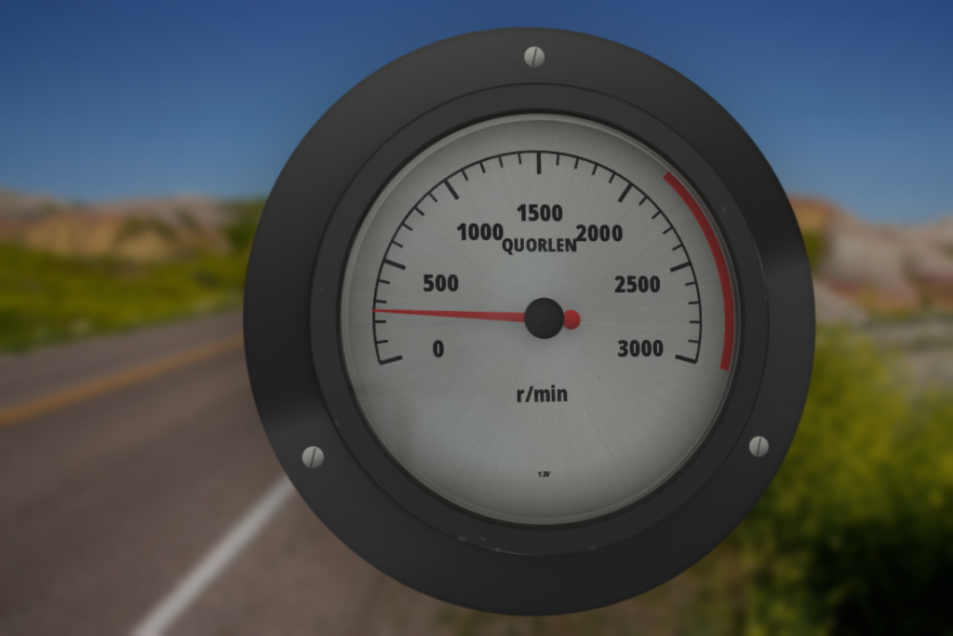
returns 250rpm
